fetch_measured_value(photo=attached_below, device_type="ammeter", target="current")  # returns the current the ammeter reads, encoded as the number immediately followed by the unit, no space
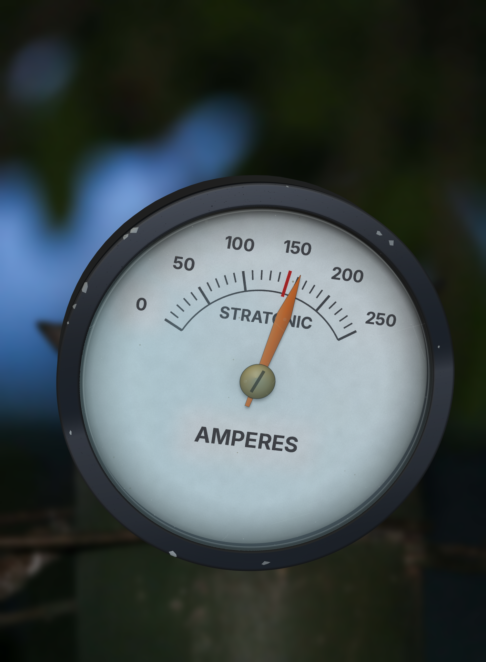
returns 160A
